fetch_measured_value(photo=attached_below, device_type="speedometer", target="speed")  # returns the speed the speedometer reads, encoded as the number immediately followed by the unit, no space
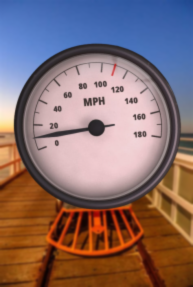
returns 10mph
